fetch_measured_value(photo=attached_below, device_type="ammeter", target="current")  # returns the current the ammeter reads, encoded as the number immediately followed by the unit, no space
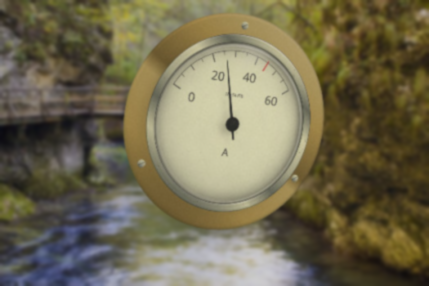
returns 25A
